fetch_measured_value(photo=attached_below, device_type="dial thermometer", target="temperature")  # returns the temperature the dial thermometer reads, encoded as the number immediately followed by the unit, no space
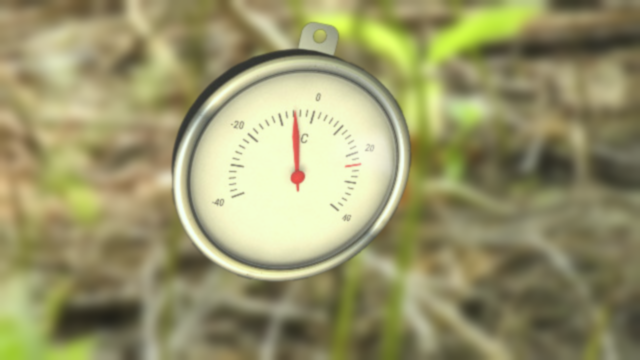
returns -6°C
